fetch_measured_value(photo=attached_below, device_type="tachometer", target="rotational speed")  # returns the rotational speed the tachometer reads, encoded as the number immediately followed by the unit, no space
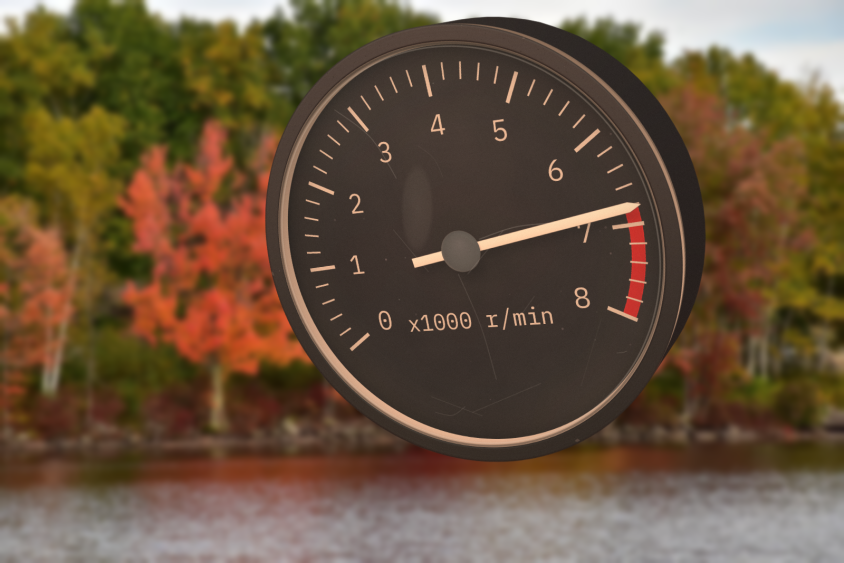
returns 6800rpm
